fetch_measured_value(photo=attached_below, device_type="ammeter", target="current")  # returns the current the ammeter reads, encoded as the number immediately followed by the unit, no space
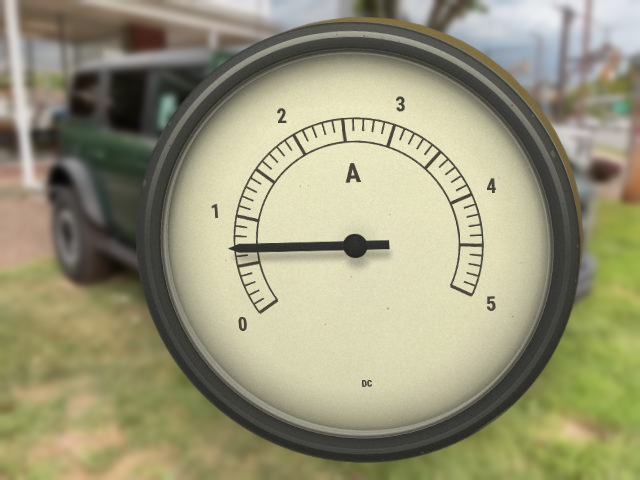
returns 0.7A
